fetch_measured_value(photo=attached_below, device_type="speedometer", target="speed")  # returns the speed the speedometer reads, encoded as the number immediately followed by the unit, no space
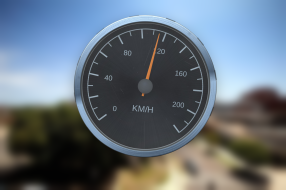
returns 115km/h
